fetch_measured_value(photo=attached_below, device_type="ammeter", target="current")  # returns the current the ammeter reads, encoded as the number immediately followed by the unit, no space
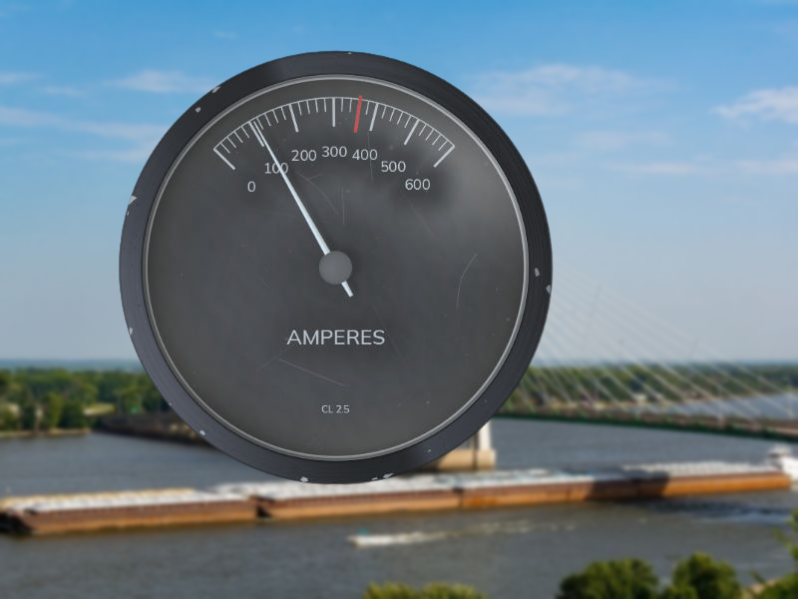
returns 110A
